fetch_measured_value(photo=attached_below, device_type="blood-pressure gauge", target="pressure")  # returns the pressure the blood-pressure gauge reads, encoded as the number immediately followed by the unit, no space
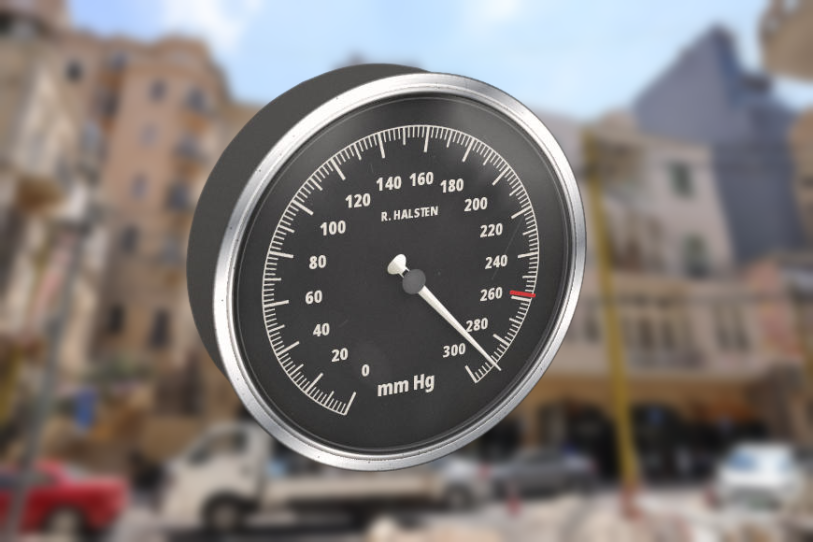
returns 290mmHg
